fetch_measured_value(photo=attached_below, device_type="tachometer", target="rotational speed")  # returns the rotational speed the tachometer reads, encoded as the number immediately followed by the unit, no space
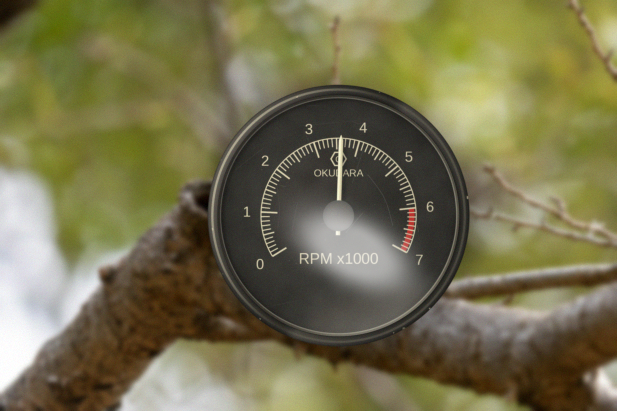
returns 3600rpm
